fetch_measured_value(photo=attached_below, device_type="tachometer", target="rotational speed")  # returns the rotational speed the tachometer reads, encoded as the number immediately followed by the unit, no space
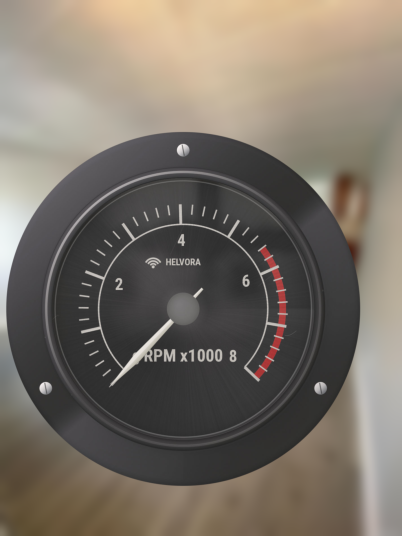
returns 0rpm
